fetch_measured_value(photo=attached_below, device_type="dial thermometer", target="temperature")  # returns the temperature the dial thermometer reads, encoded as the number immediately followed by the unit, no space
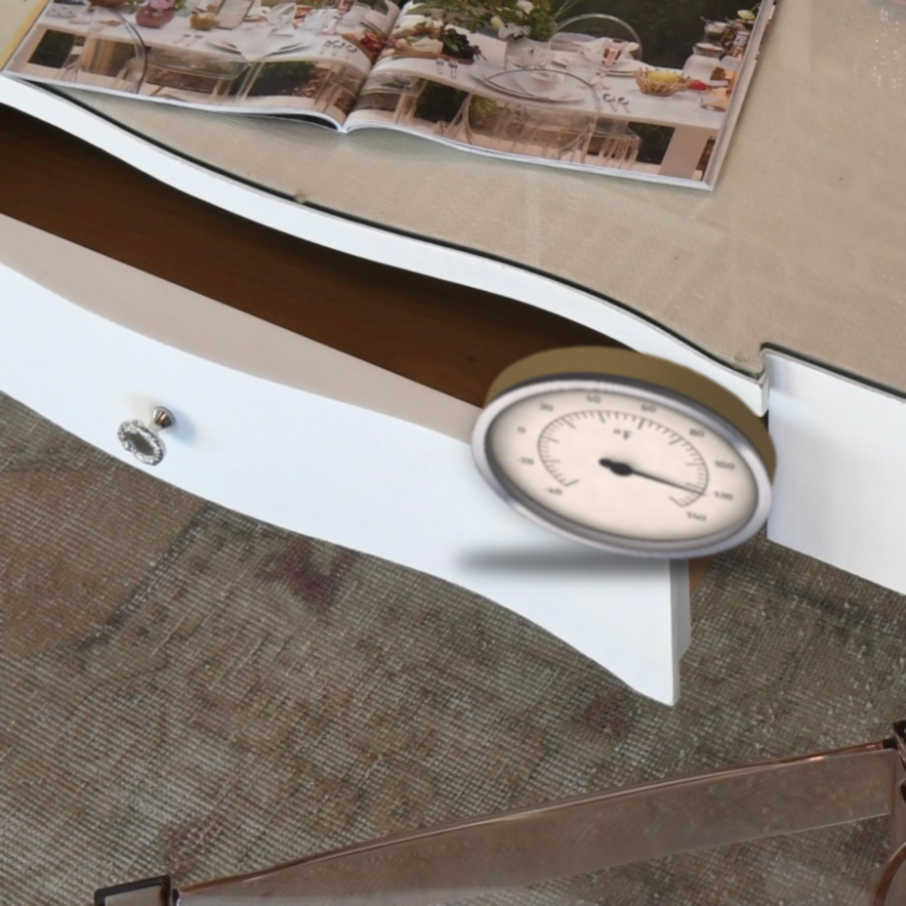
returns 120°F
